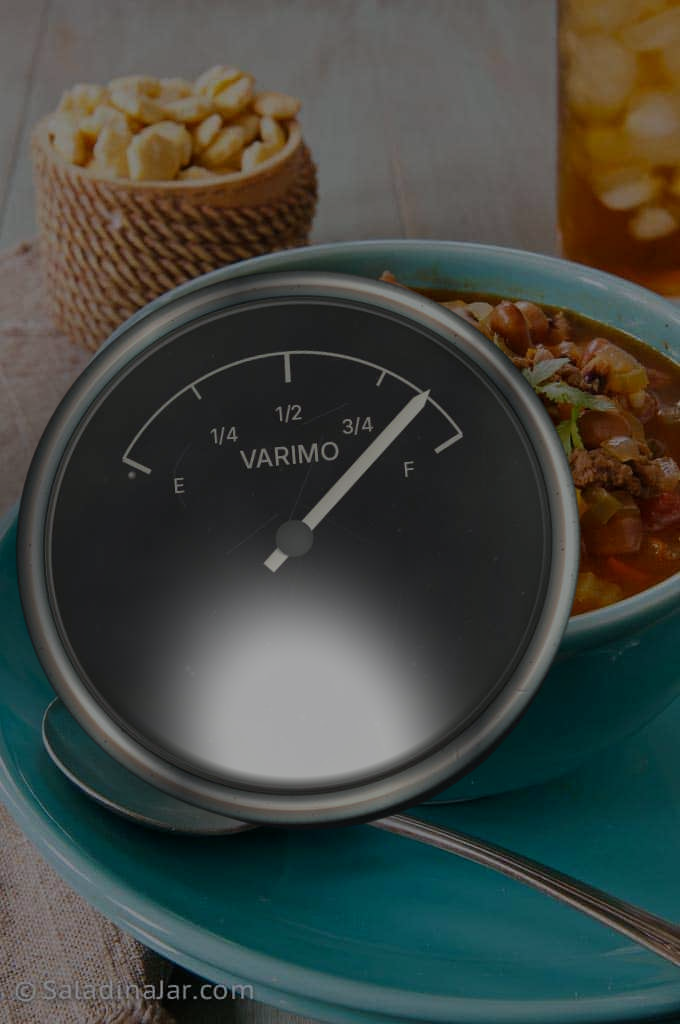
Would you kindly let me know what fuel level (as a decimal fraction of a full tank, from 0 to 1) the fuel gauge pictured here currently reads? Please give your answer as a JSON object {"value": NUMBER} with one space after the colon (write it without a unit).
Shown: {"value": 0.875}
